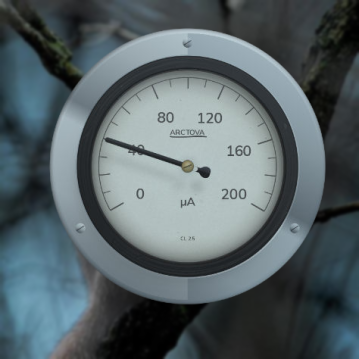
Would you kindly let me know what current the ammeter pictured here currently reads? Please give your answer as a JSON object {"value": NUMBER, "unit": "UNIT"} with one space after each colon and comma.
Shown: {"value": 40, "unit": "µA"}
